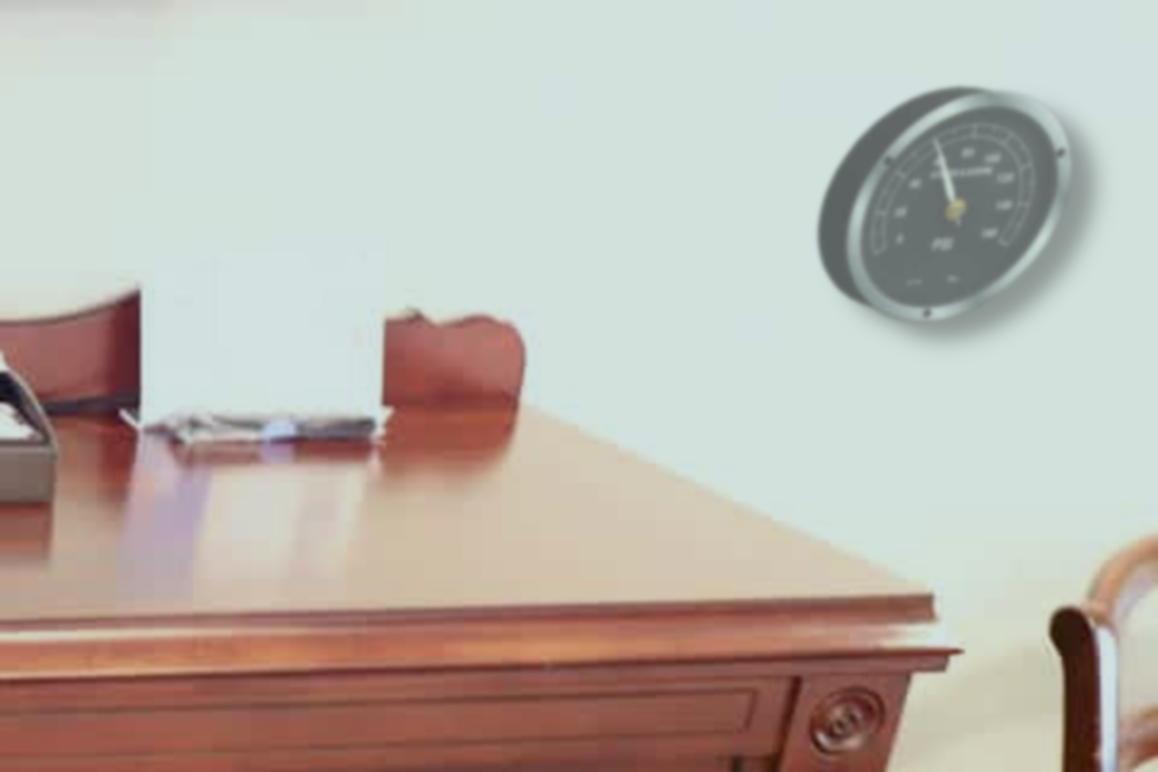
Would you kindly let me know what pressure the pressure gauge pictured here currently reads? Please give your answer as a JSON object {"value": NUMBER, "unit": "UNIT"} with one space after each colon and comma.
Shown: {"value": 60, "unit": "psi"}
